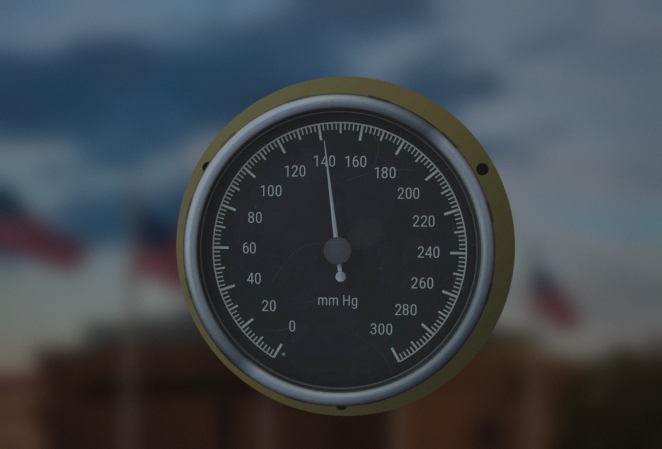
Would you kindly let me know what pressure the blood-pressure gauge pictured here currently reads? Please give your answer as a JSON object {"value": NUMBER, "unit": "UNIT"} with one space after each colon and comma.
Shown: {"value": 142, "unit": "mmHg"}
